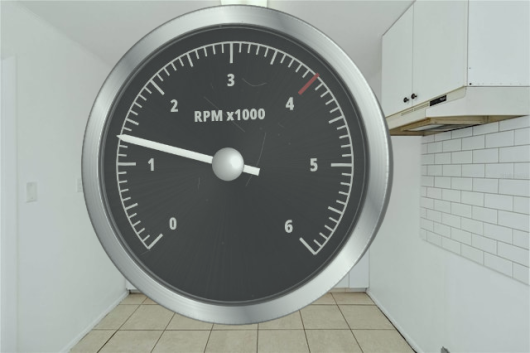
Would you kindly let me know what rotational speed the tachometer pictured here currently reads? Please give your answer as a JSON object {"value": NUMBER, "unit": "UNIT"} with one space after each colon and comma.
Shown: {"value": 1300, "unit": "rpm"}
